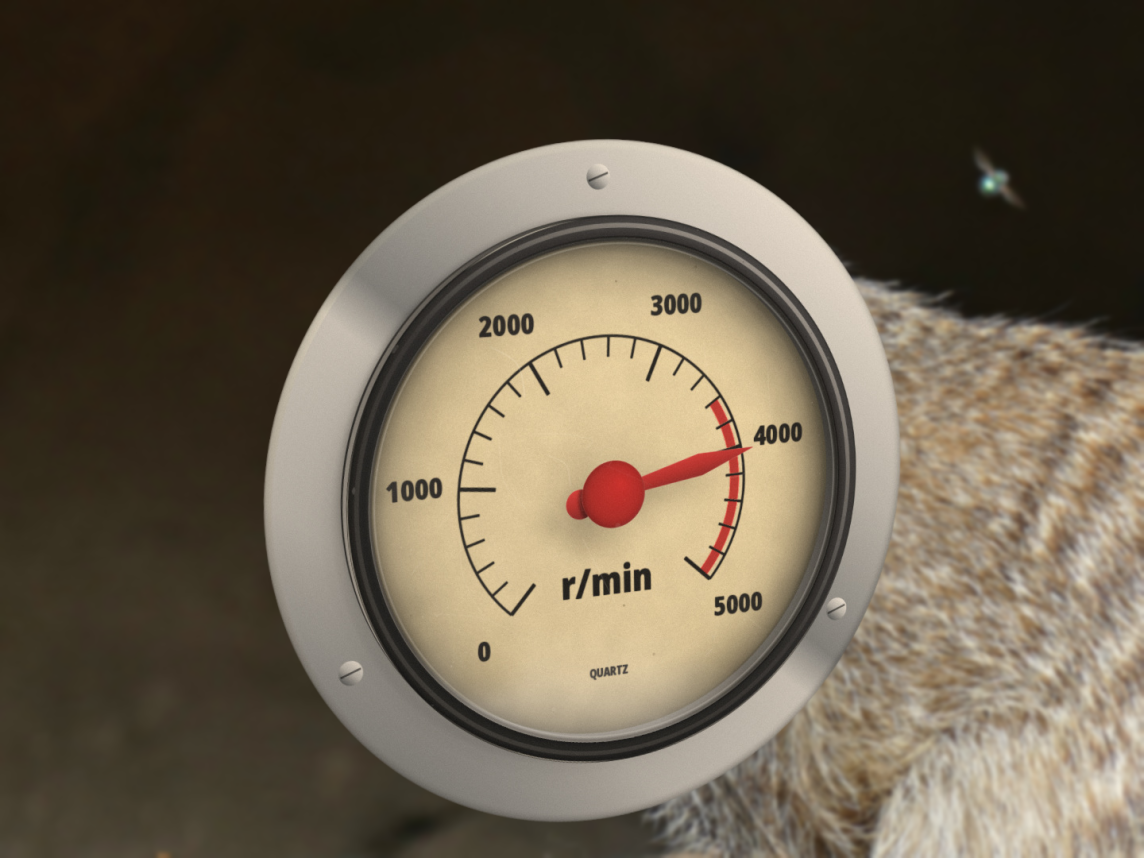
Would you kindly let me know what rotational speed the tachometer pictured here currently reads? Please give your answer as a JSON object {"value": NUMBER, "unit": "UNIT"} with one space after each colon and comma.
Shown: {"value": 4000, "unit": "rpm"}
